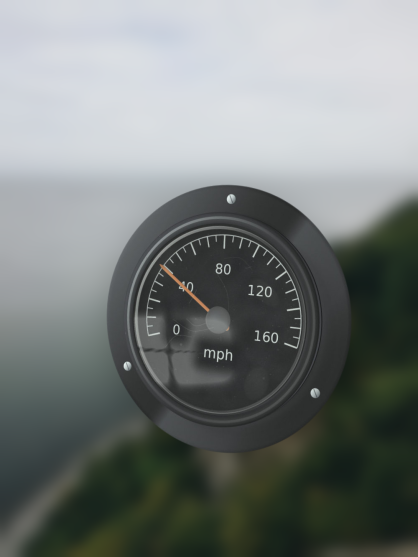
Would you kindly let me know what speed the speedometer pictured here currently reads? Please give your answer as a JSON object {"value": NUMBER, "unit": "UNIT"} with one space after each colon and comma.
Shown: {"value": 40, "unit": "mph"}
